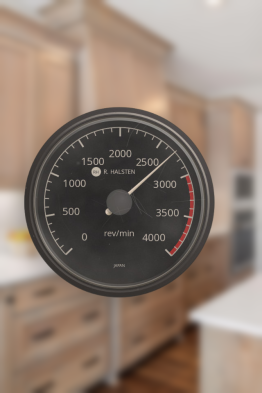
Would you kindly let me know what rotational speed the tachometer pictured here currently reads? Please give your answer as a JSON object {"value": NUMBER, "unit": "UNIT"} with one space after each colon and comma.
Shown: {"value": 2700, "unit": "rpm"}
